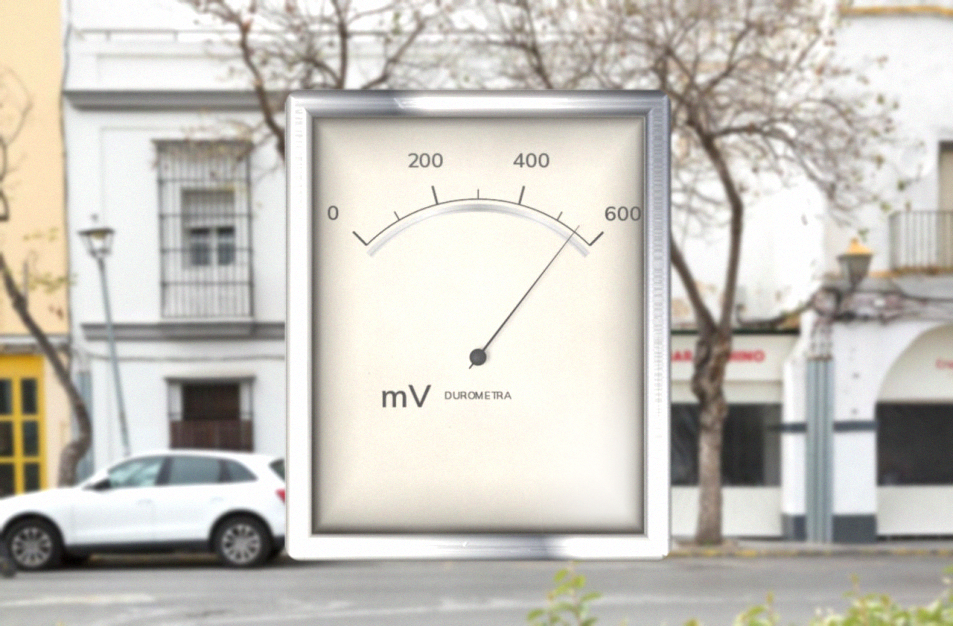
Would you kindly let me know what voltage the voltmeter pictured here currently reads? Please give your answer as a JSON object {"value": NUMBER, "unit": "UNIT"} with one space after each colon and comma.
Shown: {"value": 550, "unit": "mV"}
